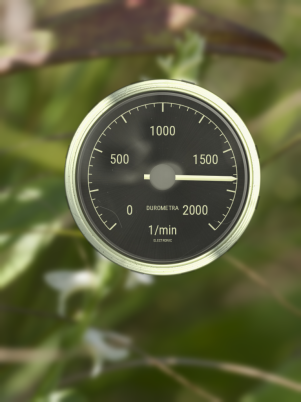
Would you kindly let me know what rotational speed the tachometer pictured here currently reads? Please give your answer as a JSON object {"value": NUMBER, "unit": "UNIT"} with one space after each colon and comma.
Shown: {"value": 1675, "unit": "rpm"}
